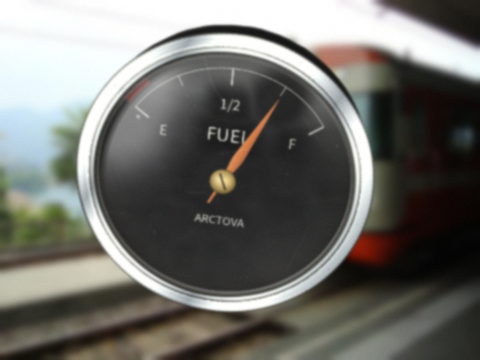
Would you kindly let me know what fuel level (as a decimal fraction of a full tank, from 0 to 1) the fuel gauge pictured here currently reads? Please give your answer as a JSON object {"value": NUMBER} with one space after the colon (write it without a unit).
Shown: {"value": 0.75}
